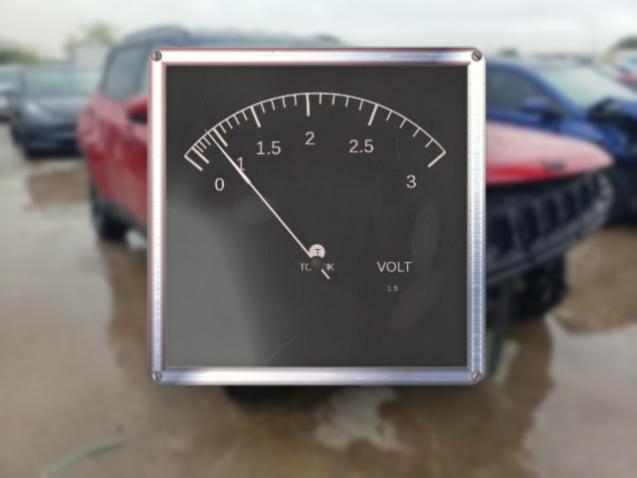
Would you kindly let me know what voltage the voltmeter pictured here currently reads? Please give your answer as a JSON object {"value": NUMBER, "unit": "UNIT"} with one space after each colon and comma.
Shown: {"value": 0.9, "unit": "V"}
